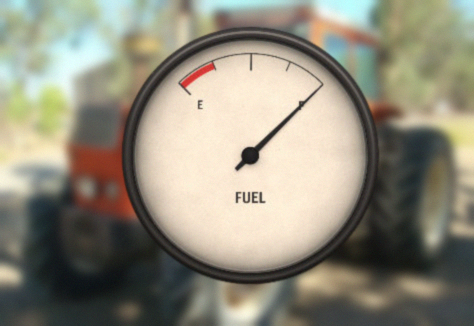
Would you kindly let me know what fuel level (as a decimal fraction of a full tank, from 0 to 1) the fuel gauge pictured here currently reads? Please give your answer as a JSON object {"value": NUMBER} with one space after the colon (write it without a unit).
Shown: {"value": 1}
